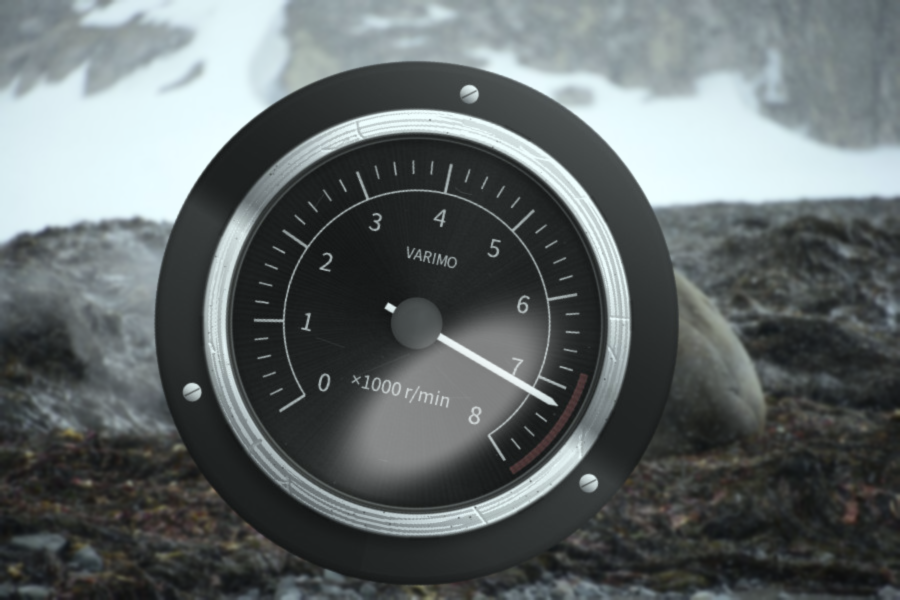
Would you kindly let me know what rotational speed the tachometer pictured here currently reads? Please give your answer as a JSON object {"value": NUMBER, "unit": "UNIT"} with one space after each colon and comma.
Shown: {"value": 7200, "unit": "rpm"}
